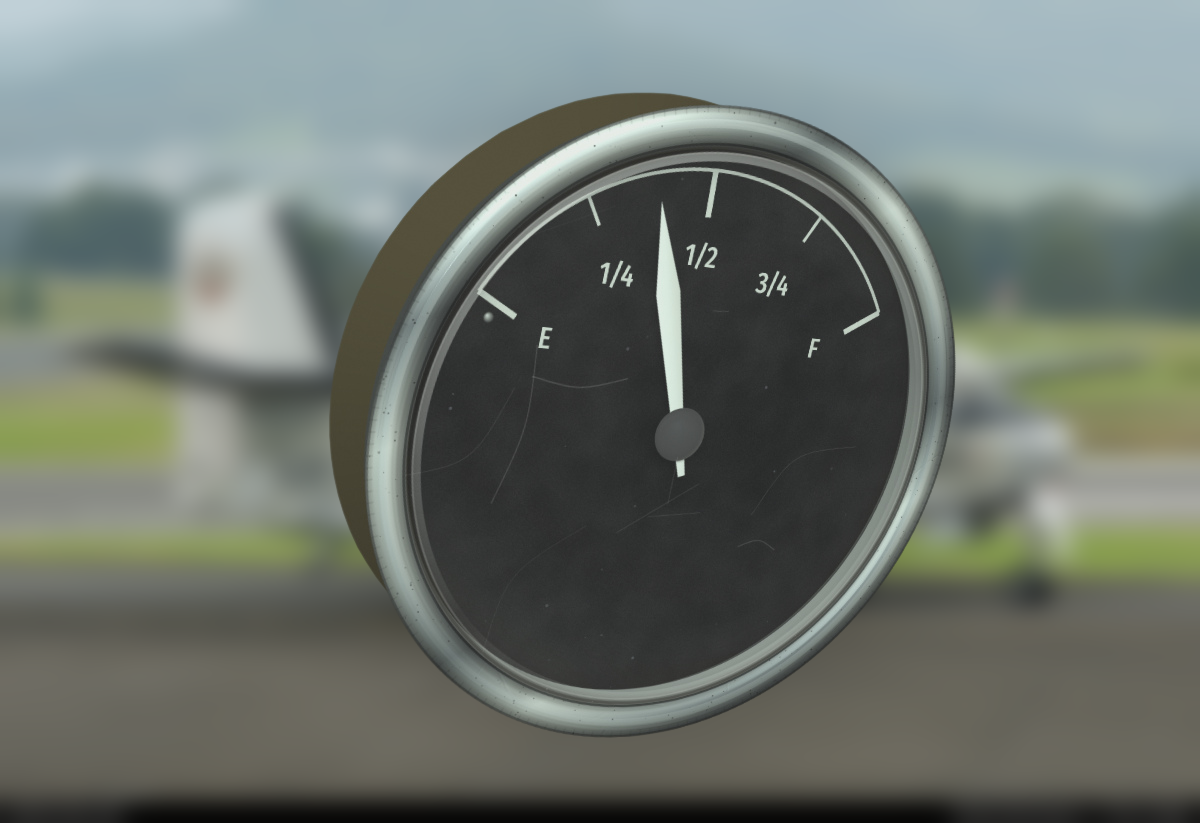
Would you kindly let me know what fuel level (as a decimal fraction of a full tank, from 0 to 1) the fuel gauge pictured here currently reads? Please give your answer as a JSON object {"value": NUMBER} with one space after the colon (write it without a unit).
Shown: {"value": 0.375}
